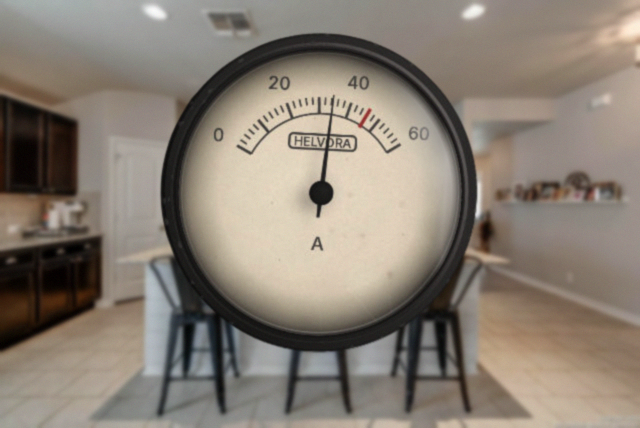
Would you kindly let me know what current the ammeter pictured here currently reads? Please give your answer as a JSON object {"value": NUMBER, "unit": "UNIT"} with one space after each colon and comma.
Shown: {"value": 34, "unit": "A"}
